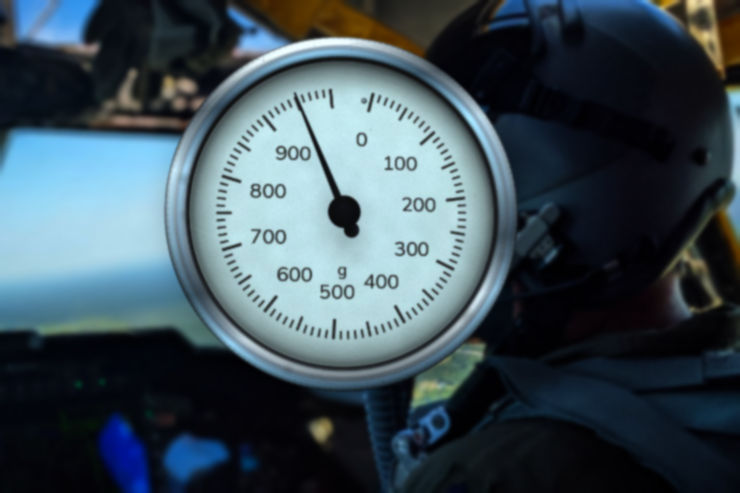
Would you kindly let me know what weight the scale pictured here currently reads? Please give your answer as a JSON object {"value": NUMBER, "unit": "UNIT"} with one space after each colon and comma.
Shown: {"value": 950, "unit": "g"}
